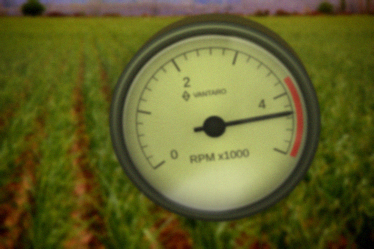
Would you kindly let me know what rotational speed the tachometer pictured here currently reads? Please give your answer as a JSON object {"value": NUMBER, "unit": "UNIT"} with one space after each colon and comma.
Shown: {"value": 4300, "unit": "rpm"}
